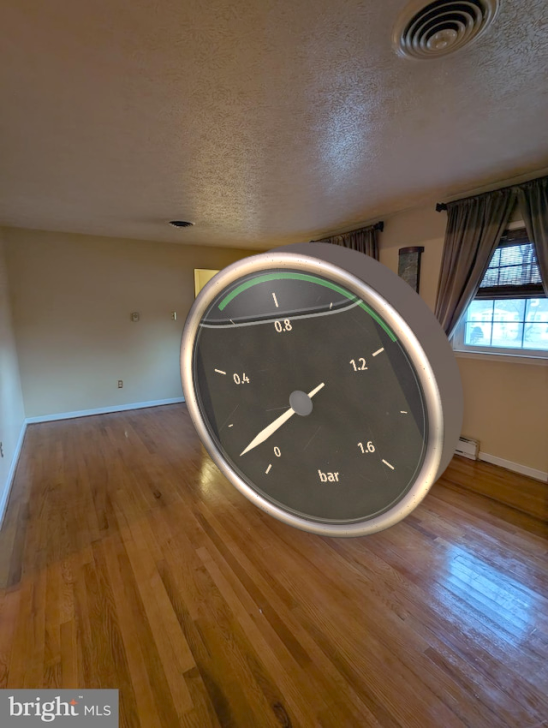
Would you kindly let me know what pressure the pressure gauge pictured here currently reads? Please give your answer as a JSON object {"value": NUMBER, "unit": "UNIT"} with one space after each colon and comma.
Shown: {"value": 0.1, "unit": "bar"}
